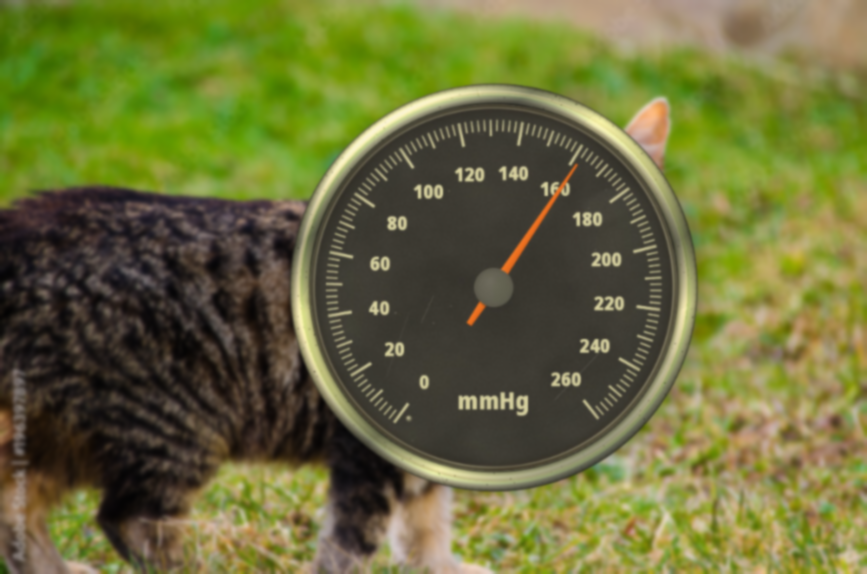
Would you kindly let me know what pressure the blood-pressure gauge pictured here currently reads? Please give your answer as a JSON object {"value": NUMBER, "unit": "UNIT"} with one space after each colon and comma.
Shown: {"value": 162, "unit": "mmHg"}
